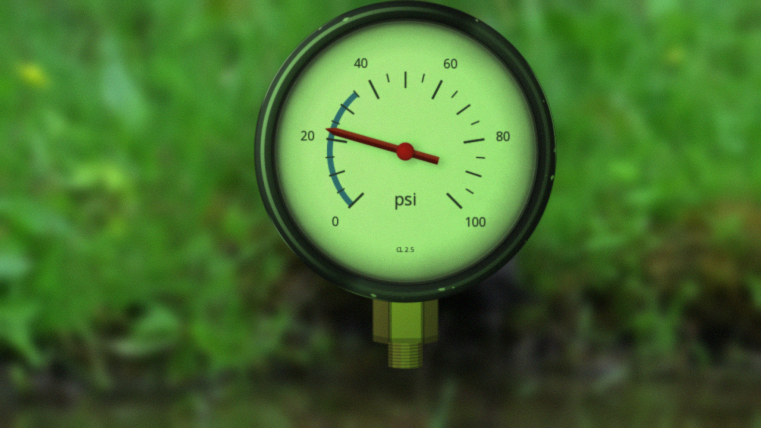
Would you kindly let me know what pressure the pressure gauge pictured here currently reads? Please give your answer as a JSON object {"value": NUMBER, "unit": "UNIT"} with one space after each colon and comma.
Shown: {"value": 22.5, "unit": "psi"}
